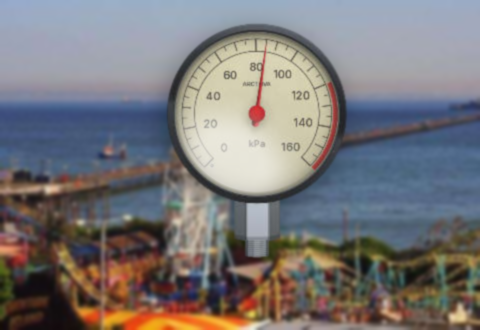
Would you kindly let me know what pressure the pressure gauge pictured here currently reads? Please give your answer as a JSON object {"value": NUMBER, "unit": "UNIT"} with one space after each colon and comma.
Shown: {"value": 85, "unit": "kPa"}
